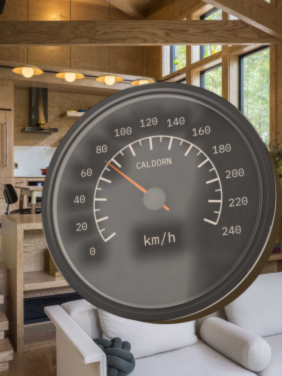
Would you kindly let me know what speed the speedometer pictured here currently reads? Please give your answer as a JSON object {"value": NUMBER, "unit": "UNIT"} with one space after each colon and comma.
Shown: {"value": 75, "unit": "km/h"}
